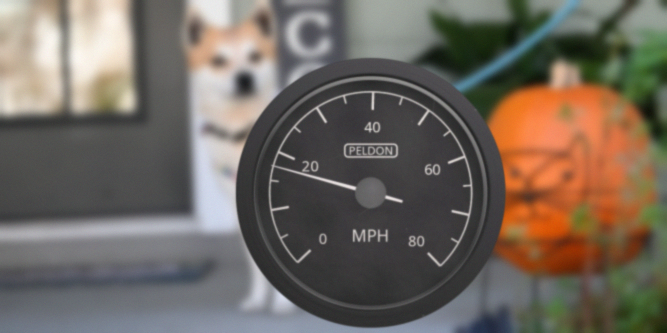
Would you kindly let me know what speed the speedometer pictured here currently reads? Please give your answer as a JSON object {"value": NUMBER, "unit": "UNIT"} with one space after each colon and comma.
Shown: {"value": 17.5, "unit": "mph"}
